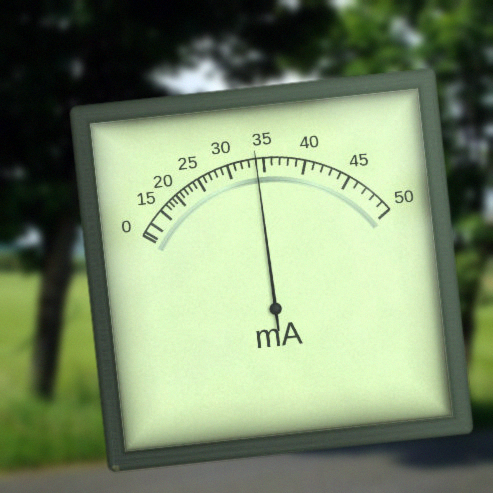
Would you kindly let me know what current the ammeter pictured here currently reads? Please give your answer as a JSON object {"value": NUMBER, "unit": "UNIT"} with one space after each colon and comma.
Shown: {"value": 34, "unit": "mA"}
